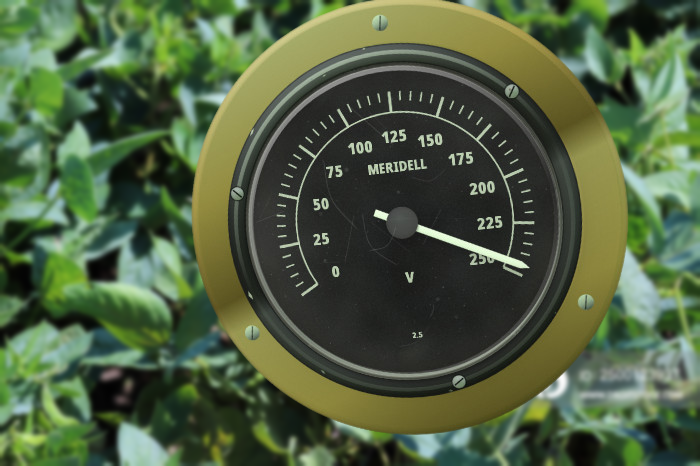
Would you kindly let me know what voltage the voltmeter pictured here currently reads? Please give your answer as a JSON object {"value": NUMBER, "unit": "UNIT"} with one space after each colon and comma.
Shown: {"value": 245, "unit": "V"}
